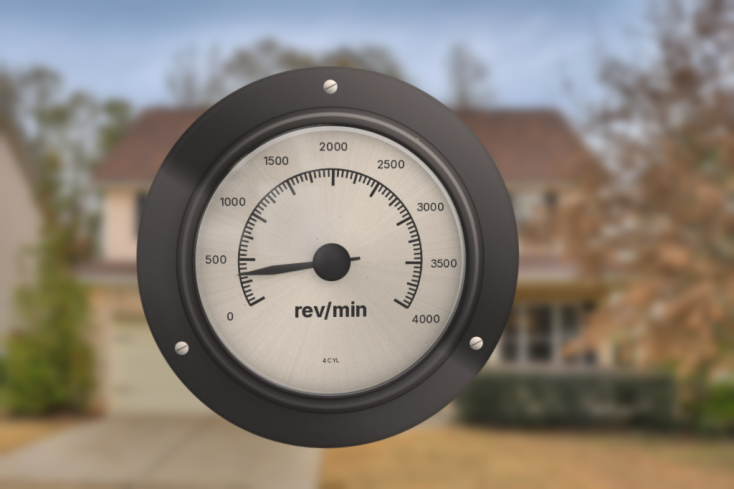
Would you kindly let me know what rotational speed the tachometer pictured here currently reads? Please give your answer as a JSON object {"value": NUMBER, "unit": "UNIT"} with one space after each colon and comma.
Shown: {"value": 350, "unit": "rpm"}
